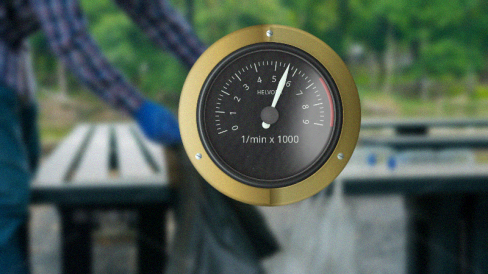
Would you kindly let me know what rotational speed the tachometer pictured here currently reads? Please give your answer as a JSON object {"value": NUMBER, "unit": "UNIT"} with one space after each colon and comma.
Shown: {"value": 5600, "unit": "rpm"}
